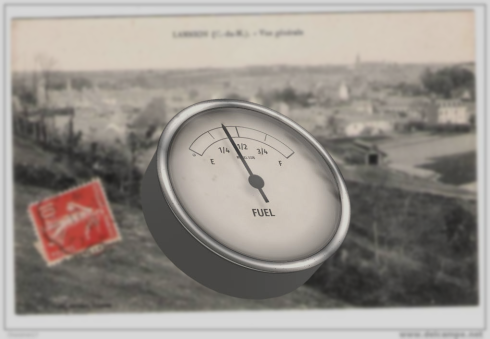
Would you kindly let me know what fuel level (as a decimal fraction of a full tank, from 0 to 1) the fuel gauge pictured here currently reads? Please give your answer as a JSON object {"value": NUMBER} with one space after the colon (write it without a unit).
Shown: {"value": 0.375}
